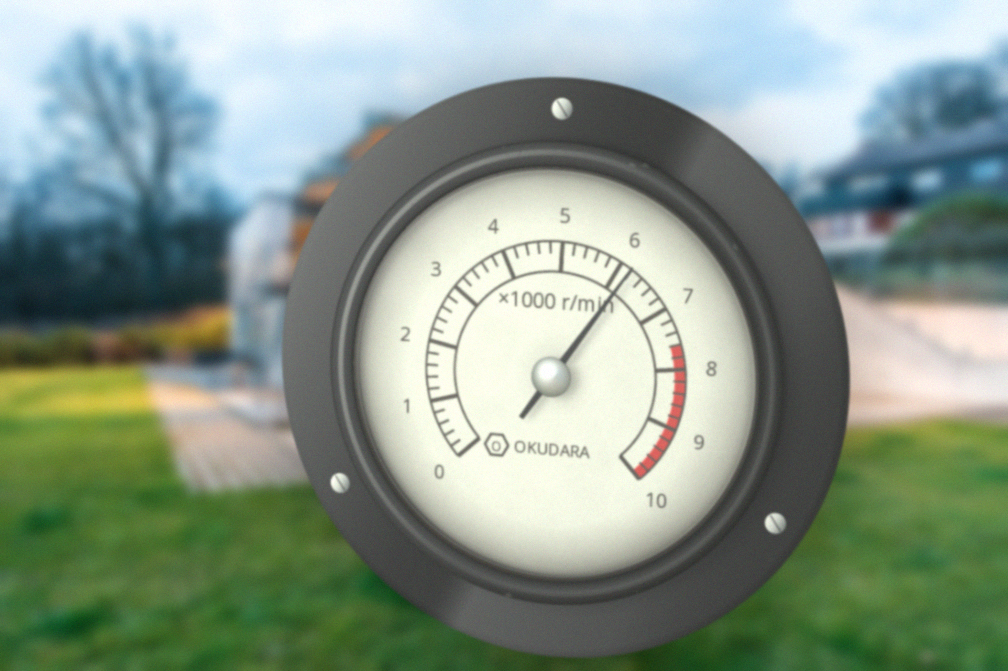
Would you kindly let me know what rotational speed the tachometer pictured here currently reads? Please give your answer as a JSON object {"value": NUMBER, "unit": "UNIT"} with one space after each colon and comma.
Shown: {"value": 6200, "unit": "rpm"}
